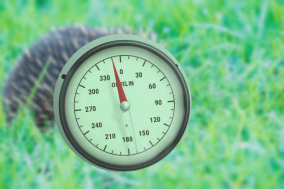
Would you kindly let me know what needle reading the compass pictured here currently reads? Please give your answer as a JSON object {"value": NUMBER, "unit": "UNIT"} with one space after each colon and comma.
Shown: {"value": 350, "unit": "°"}
